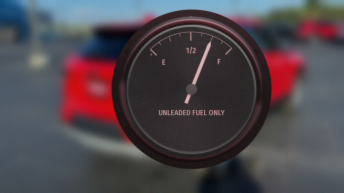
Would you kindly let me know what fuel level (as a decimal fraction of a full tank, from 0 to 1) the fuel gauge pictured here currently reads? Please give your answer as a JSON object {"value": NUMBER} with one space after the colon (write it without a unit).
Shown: {"value": 0.75}
